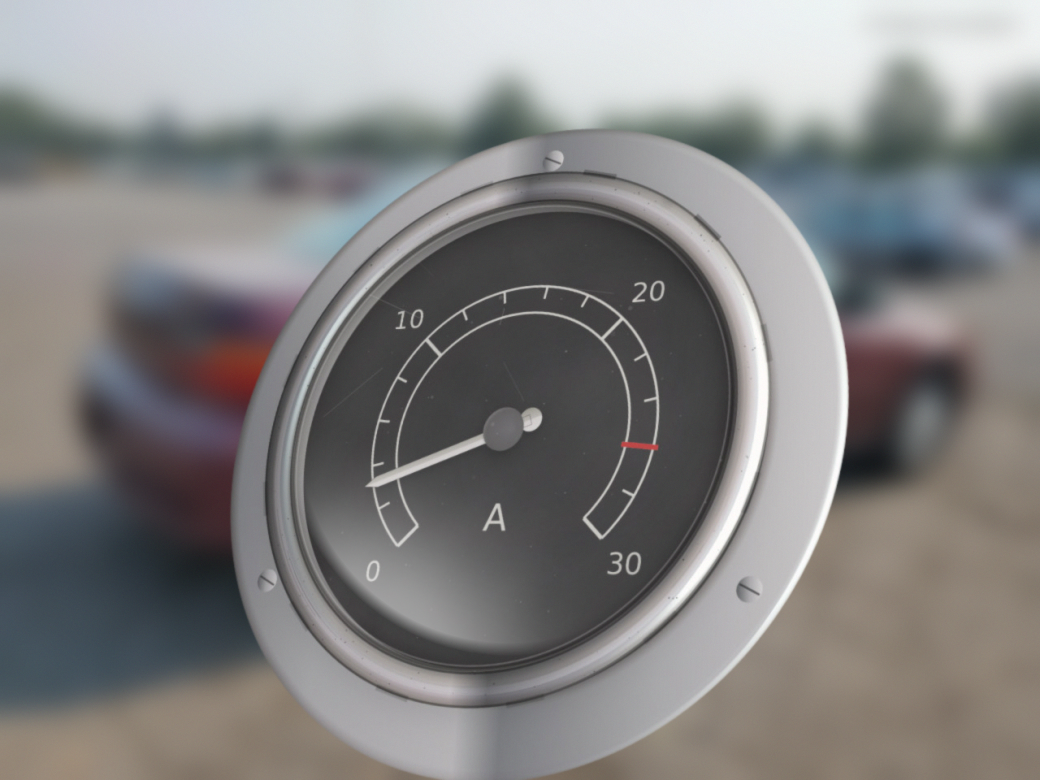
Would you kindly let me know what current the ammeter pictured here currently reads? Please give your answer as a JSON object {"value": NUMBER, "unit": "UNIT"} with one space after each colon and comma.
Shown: {"value": 3, "unit": "A"}
